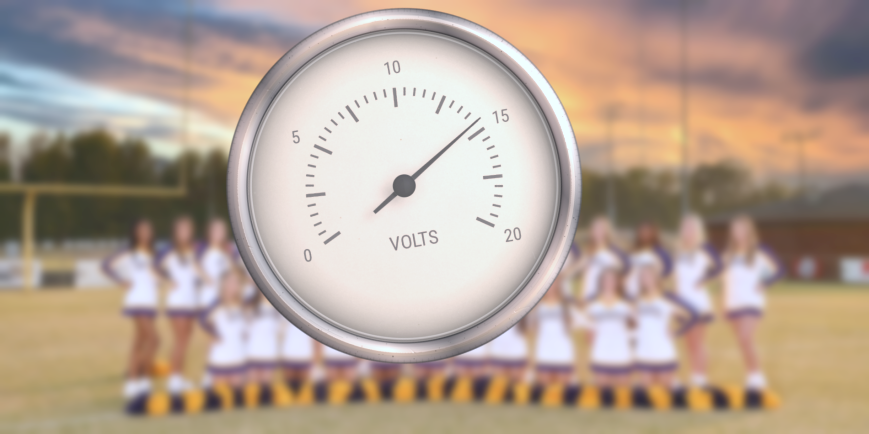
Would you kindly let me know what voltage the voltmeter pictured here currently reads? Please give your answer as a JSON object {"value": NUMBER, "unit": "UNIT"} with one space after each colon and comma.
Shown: {"value": 14.5, "unit": "V"}
